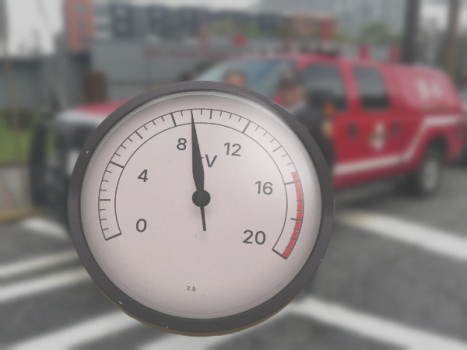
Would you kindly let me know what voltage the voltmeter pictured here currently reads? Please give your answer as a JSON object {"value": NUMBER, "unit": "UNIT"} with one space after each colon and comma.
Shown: {"value": 9, "unit": "kV"}
